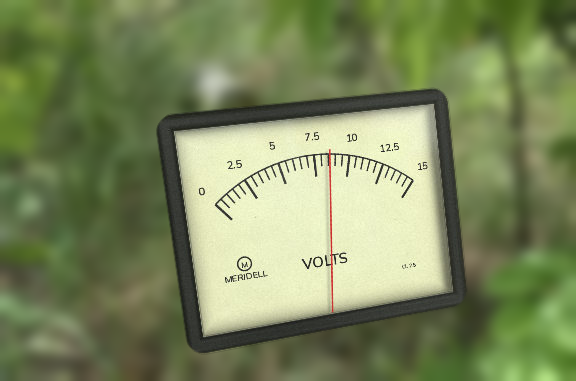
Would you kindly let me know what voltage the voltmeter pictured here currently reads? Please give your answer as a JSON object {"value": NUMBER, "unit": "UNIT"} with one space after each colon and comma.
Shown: {"value": 8.5, "unit": "V"}
